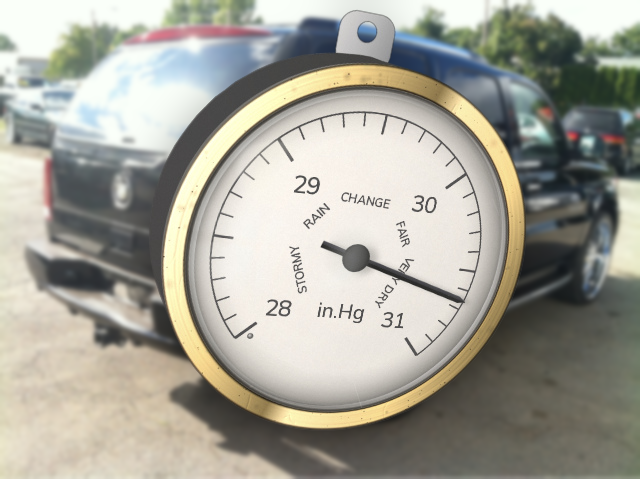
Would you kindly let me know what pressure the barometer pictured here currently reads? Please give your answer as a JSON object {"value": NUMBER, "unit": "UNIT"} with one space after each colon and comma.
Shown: {"value": 30.65, "unit": "inHg"}
